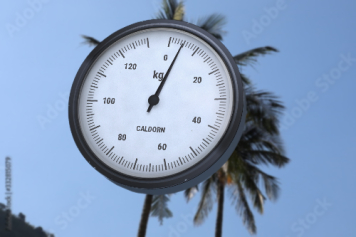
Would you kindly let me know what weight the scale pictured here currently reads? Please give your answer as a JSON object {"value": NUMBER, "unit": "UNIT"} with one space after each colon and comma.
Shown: {"value": 5, "unit": "kg"}
